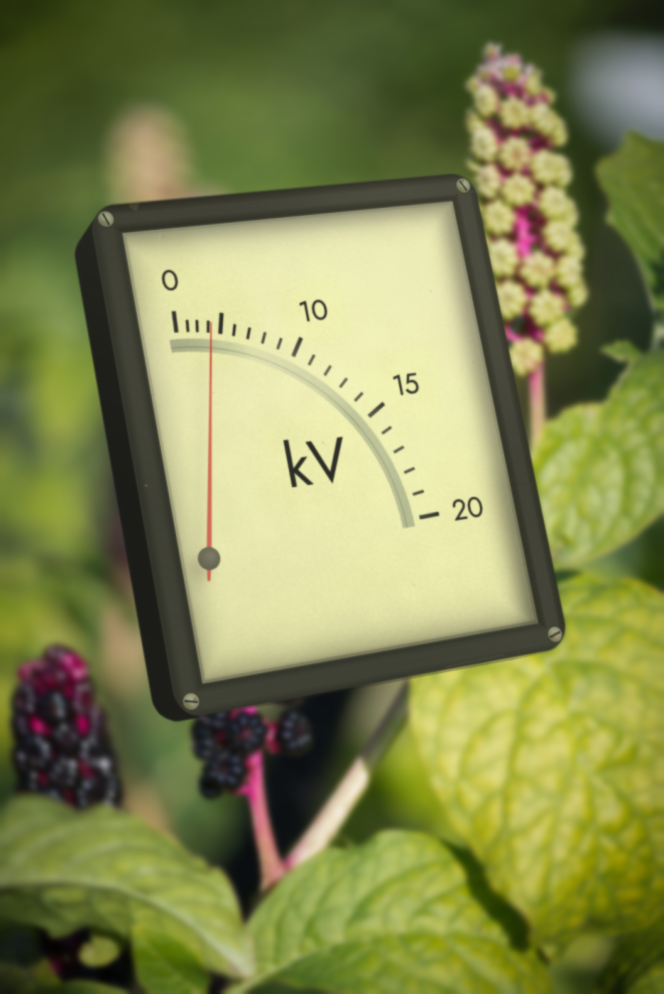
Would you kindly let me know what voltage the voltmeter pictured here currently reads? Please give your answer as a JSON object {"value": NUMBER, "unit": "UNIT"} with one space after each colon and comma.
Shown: {"value": 4, "unit": "kV"}
